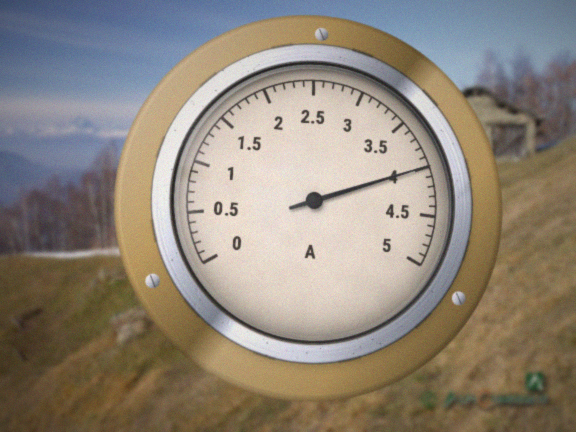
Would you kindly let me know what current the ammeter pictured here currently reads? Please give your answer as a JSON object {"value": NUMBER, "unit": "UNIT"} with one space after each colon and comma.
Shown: {"value": 4, "unit": "A"}
